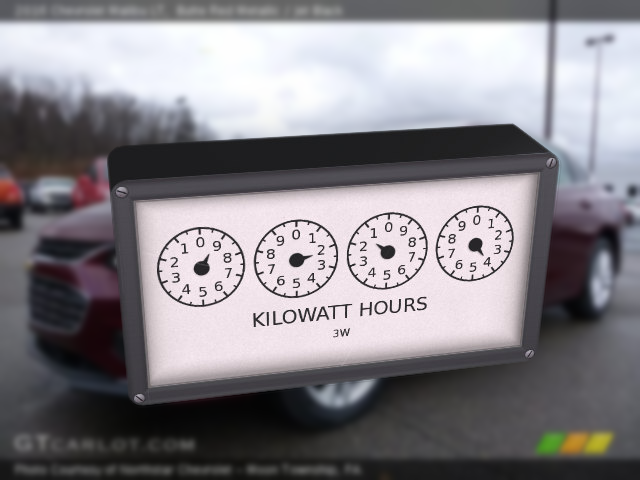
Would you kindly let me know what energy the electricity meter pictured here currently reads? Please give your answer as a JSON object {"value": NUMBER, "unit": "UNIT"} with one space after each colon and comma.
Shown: {"value": 9214, "unit": "kWh"}
